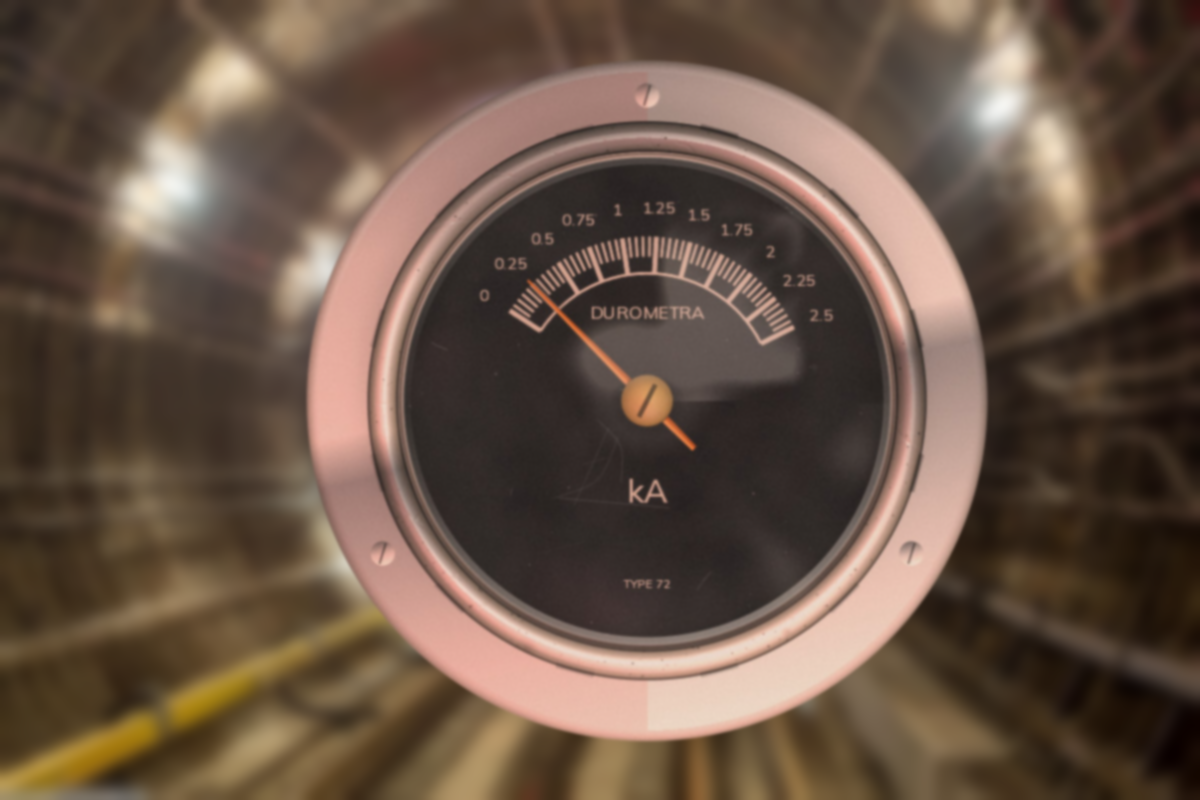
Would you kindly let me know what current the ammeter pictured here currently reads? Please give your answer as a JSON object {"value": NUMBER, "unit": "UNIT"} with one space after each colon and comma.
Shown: {"value": 0.25, "unit": "kA"}
